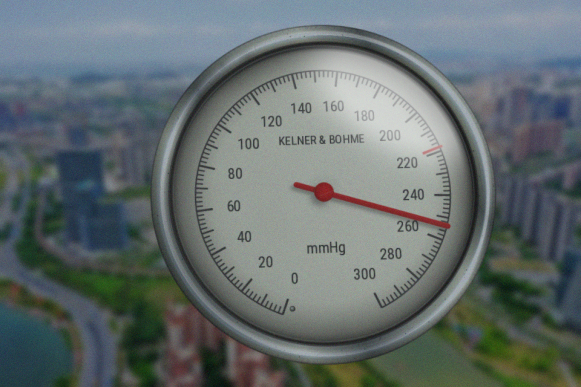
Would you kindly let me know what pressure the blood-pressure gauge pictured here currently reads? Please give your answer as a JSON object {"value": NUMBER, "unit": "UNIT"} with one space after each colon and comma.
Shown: {"value": 254, "unit": "mmHg"}
